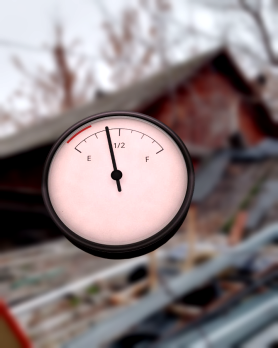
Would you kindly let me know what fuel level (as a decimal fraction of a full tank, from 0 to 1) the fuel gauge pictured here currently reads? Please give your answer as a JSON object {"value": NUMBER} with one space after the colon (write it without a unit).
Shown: {"value": 0.375}
